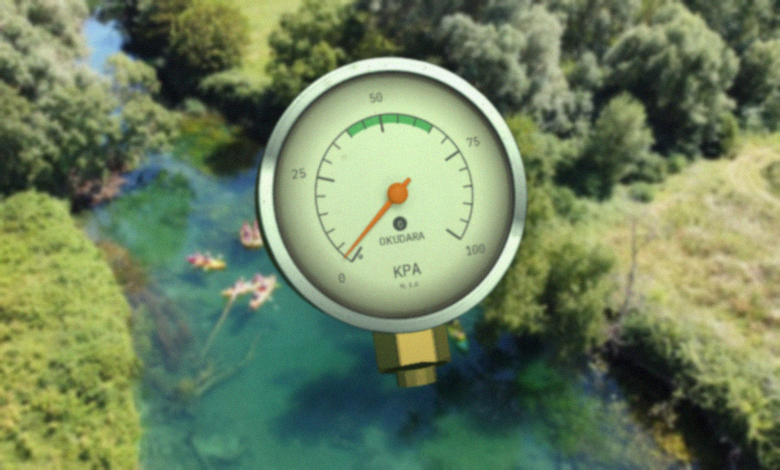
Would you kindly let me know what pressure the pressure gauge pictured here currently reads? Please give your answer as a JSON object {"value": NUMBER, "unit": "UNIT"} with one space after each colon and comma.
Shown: {"value": 2.5, "unit": "kPa"}
